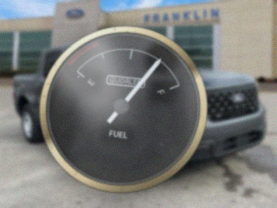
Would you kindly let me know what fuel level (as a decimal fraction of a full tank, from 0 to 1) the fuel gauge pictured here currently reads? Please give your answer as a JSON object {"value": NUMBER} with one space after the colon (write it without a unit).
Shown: {"value": 0.75}
